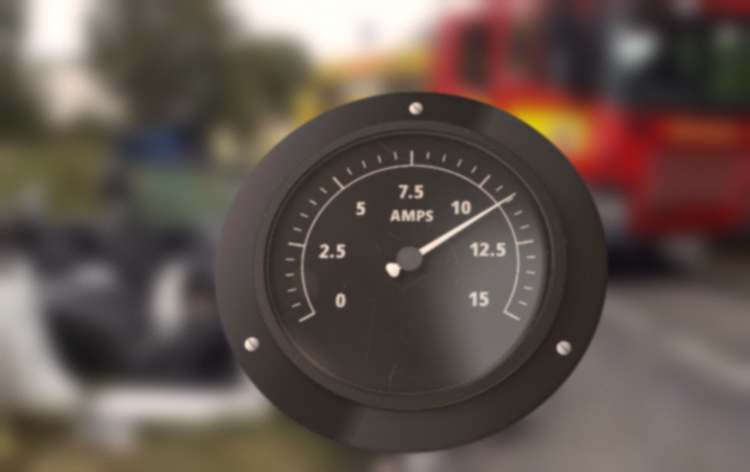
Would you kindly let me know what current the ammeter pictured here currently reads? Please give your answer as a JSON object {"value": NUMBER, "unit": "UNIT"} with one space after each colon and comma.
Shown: {"value": 11, "unit": "A"}
